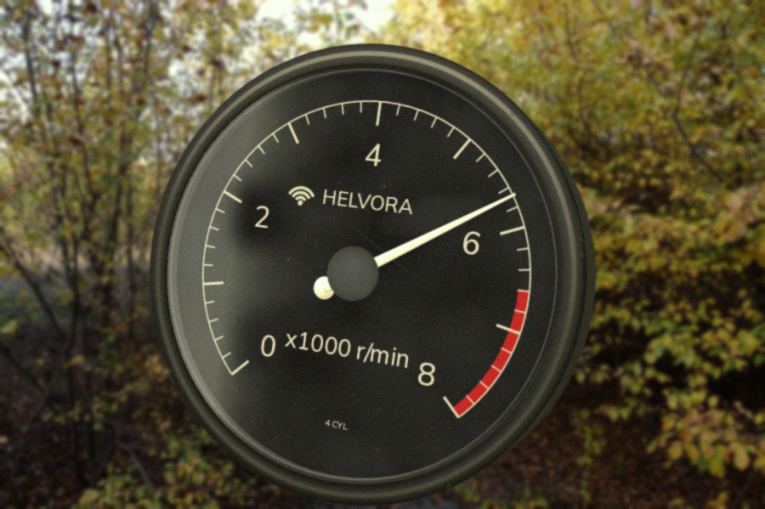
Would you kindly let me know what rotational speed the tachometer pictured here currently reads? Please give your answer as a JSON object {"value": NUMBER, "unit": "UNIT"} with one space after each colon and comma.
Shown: {"value": 5700, "unit": "rpm"}
